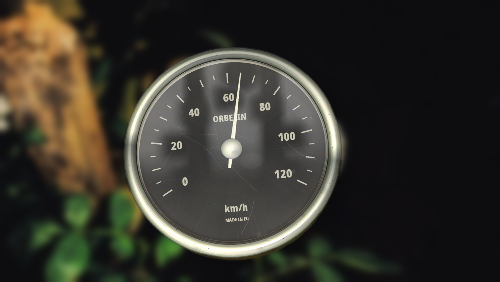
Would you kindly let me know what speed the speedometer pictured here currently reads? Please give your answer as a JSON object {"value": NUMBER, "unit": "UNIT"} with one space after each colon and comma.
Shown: {"value": 65, "unit": "km/h"}
